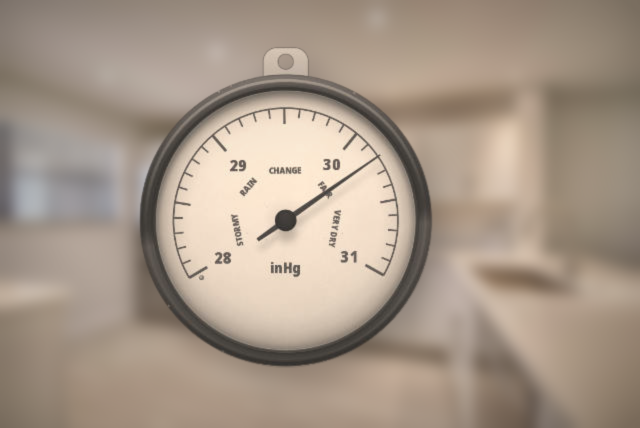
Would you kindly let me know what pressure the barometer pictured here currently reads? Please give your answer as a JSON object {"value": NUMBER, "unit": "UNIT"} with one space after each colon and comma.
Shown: {"value": 30.2, "unit": "inHg"}
